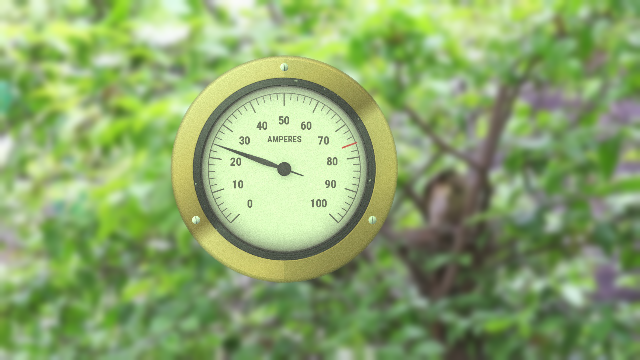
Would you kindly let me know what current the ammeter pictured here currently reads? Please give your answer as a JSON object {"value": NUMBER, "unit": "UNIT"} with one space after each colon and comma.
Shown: {"value": 24, "unit": "A"}
